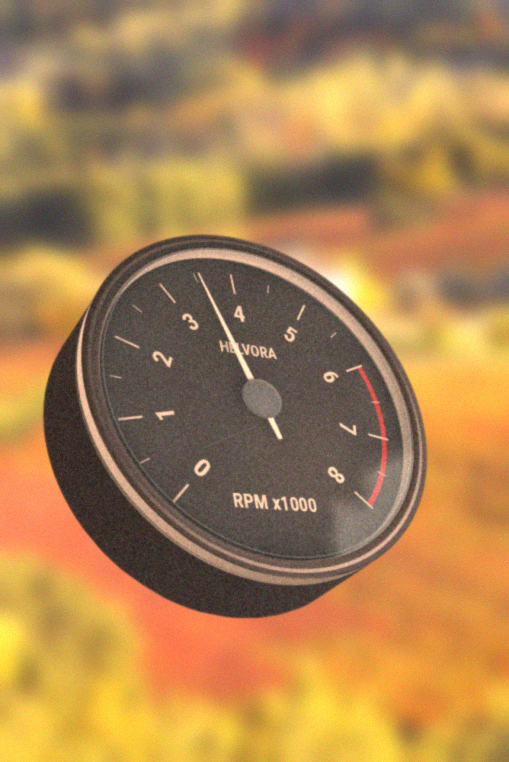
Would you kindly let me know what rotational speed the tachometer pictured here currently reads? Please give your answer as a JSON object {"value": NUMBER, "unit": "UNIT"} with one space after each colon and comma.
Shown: {"value": 3500, "unit": "rpm"}
